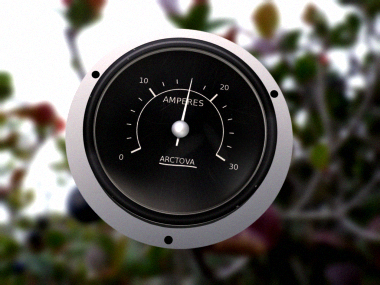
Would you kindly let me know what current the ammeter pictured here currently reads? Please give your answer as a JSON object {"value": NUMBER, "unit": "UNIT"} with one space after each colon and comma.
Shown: {"value": 16, "unit": "A"}
